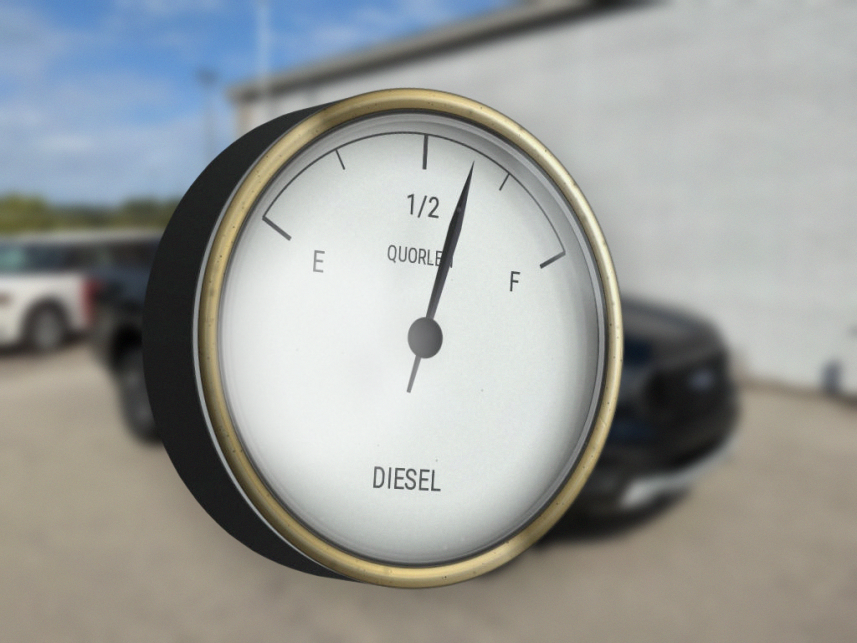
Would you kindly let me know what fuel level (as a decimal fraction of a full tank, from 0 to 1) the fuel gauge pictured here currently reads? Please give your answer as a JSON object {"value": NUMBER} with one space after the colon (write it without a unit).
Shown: {"value": 0.625}
